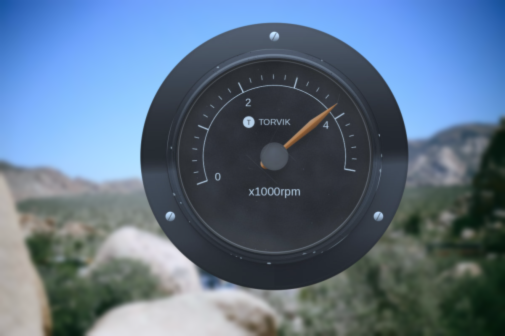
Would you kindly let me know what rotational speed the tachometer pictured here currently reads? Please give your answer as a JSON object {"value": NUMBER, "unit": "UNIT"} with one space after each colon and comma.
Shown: {"value": 3800, "unit": "rpm"}
